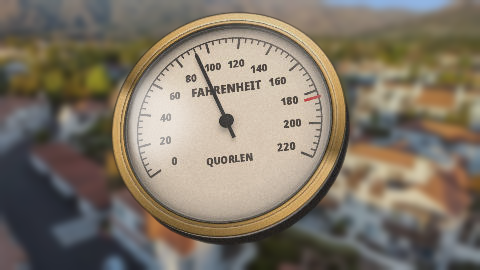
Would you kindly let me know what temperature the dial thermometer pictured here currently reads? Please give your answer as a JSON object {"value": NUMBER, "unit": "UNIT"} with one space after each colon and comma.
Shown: {"value": 92, "unit": "°F"}
